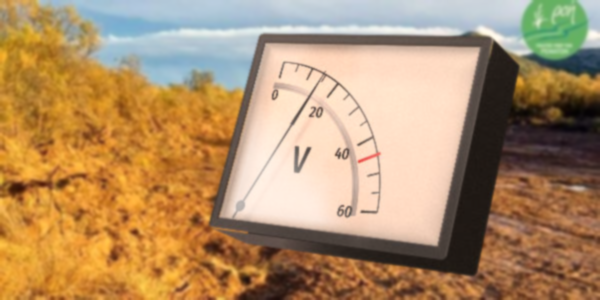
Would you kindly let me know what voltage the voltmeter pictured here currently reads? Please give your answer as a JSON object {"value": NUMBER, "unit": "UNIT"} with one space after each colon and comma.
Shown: {"value": 15, "unit": "V"}
